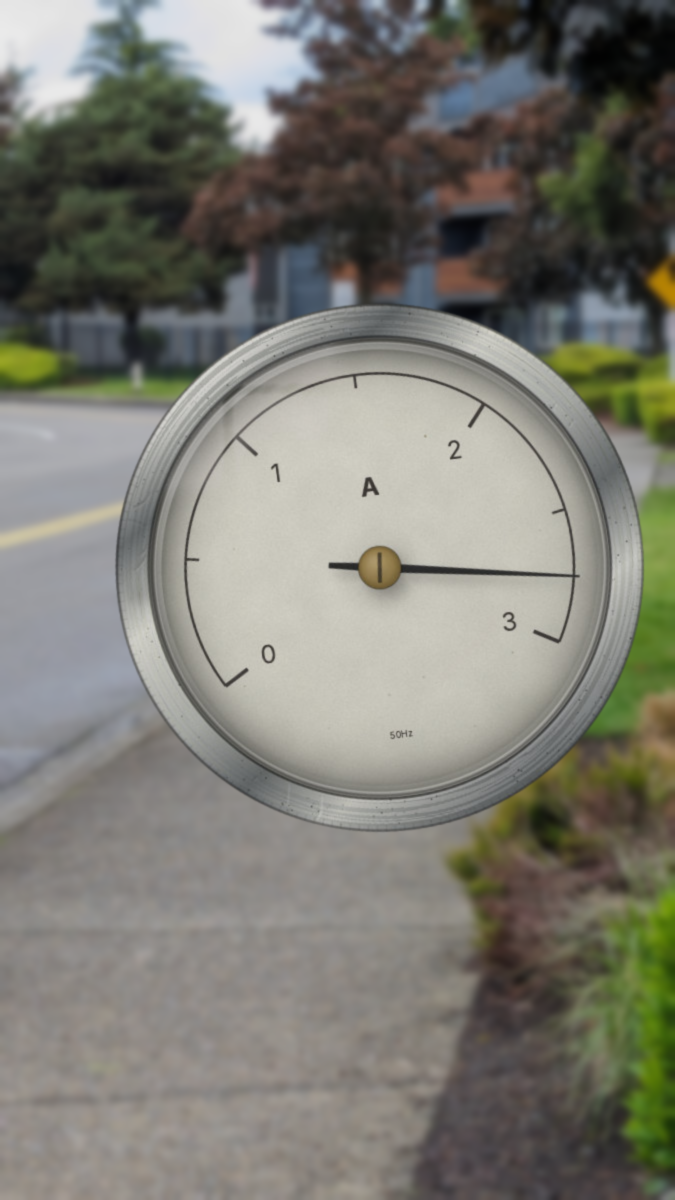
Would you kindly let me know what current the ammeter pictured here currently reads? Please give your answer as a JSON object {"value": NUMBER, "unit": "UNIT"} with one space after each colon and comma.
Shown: {"value": 2.75, "unit": "A"}
